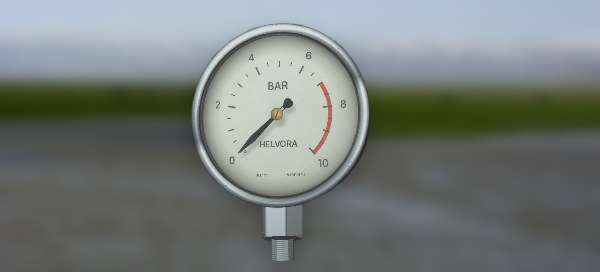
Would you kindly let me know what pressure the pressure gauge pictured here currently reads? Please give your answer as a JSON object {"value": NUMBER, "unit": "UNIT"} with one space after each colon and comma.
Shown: {"value": 0, "unit": "bar"}
